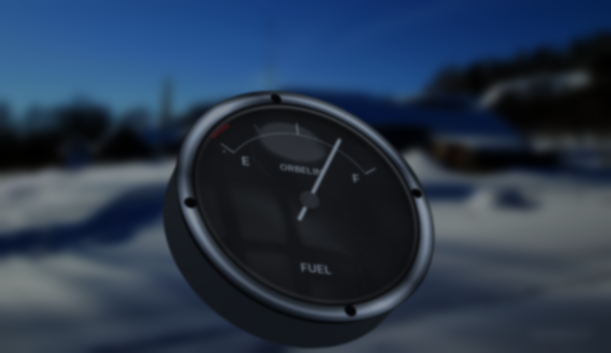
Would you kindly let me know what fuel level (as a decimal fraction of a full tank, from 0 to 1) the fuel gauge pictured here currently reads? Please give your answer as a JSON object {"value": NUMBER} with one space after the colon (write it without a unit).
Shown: {"value": 0.75}
